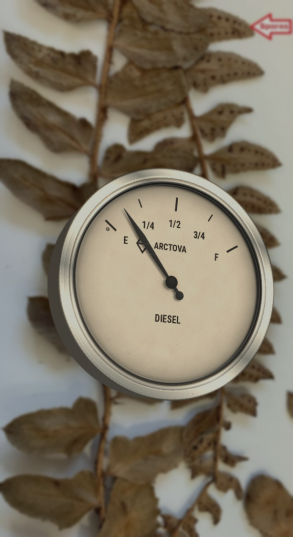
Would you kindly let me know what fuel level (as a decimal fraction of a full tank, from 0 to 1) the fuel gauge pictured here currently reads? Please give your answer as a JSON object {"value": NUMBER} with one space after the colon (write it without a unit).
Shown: {"value": 0.125}
